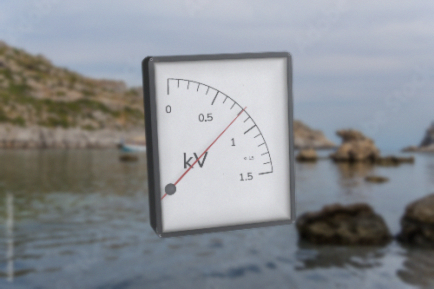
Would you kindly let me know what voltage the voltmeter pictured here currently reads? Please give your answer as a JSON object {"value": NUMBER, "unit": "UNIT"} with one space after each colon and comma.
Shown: {"value": 0.8, "unit": "kV"}
